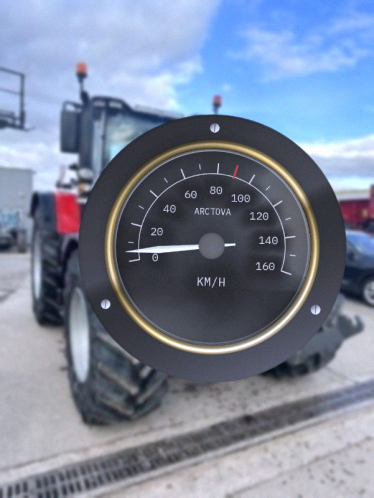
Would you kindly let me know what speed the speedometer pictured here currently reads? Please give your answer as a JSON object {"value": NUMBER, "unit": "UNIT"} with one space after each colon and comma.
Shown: {"value": 5, "unit": "km/h"}
